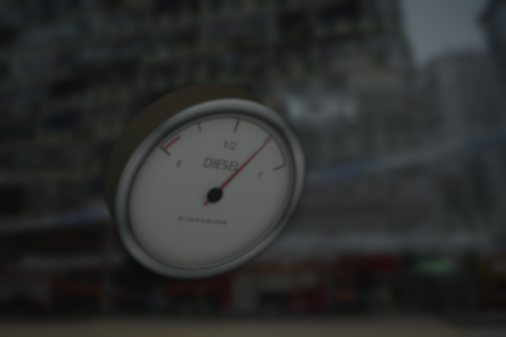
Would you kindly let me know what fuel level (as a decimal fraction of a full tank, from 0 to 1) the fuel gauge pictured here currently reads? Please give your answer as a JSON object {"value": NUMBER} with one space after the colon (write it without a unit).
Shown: {"value": 0.75}
